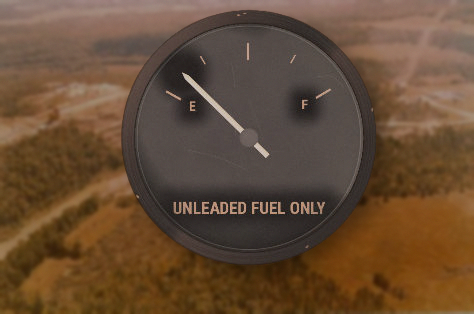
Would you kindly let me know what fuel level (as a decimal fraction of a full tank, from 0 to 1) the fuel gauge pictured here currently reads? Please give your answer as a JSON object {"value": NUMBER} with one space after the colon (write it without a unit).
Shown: {"value": 0.125}
